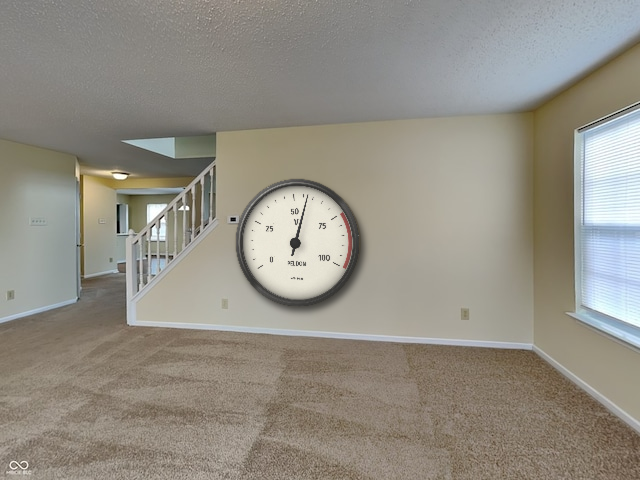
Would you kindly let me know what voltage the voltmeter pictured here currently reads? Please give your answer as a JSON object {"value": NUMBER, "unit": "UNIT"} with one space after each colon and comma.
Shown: {"value": 57.5, "unit": "V"}
